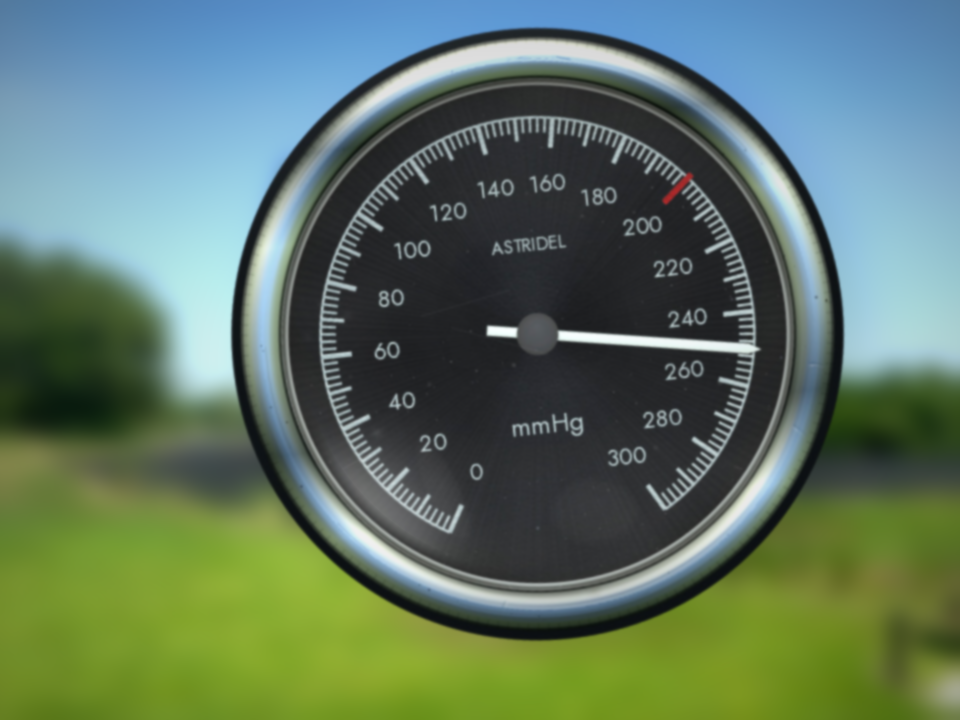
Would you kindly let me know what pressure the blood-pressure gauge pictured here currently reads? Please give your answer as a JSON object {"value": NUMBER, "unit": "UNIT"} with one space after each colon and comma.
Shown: {"value": 250, "unit": "mmHg"}
